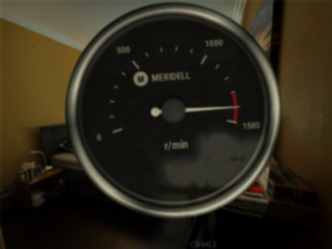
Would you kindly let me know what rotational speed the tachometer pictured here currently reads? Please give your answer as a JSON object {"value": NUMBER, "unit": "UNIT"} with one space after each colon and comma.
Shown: {"value": 1400, "unit": "rpm"}
